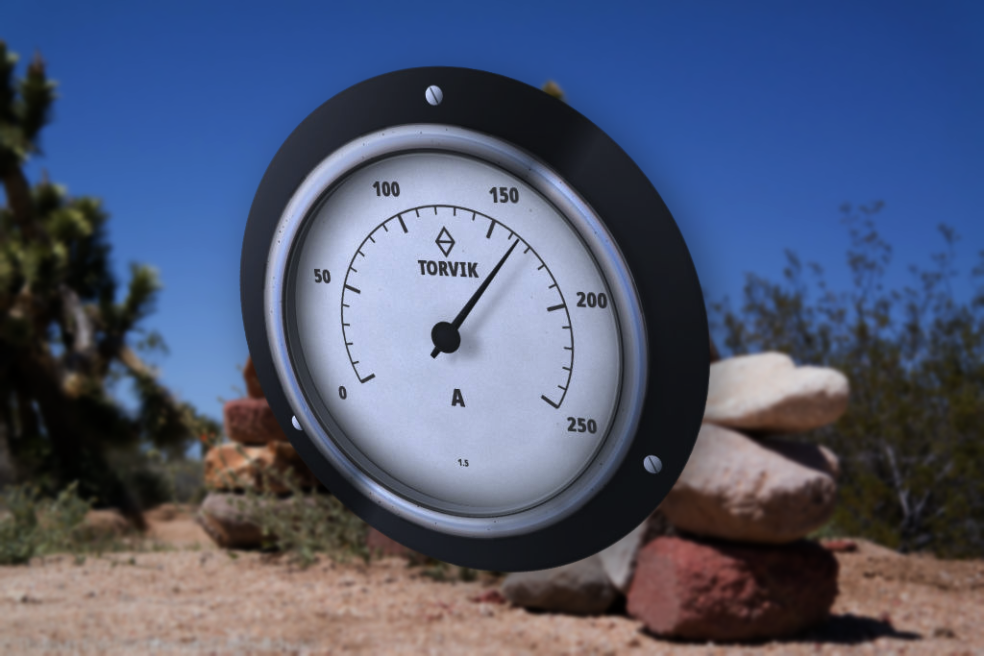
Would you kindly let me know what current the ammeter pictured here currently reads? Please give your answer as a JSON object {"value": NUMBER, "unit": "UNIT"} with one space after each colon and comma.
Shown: {"value": 165, "unit": "A"}
